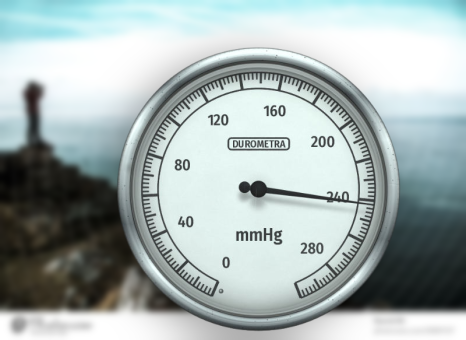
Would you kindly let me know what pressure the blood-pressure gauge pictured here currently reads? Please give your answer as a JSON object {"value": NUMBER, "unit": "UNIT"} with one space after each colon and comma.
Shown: {"value": 242, "unit": "mmHg"}
